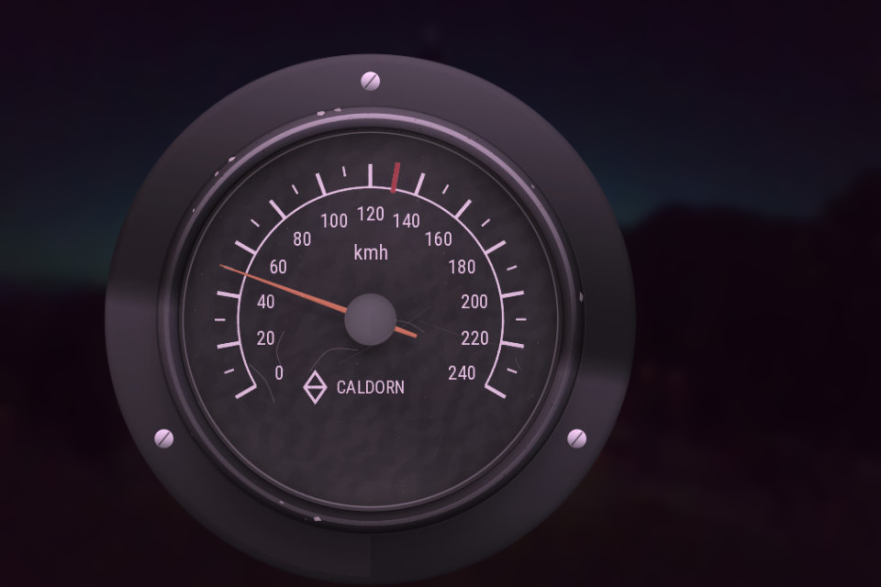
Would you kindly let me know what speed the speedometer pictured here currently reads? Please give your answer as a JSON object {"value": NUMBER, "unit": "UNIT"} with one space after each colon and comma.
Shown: {"value": 50, "unit": "km/h"}
